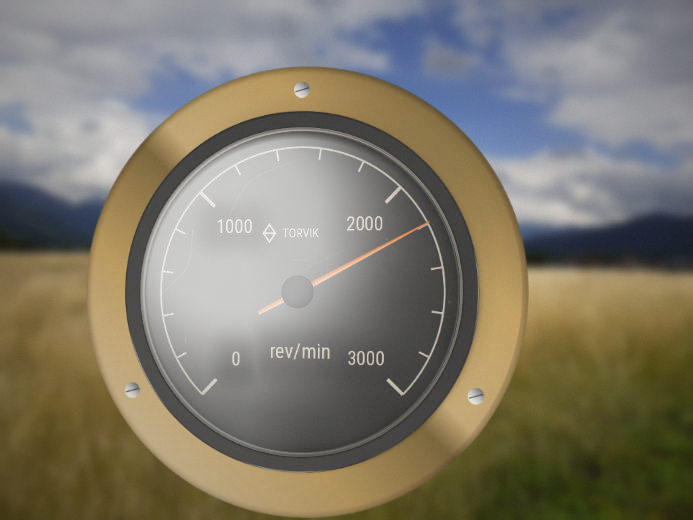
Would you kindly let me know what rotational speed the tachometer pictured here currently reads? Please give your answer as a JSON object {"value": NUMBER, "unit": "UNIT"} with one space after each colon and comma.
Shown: {"value": 2200, "unit": "rpm"}
